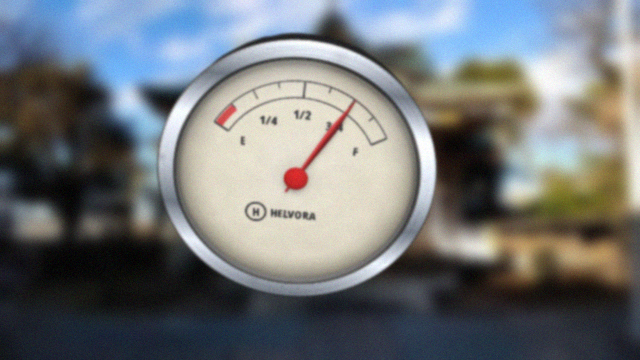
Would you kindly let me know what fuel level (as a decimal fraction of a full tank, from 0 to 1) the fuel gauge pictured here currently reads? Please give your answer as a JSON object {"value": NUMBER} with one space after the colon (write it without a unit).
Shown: {"value": 0.75}
